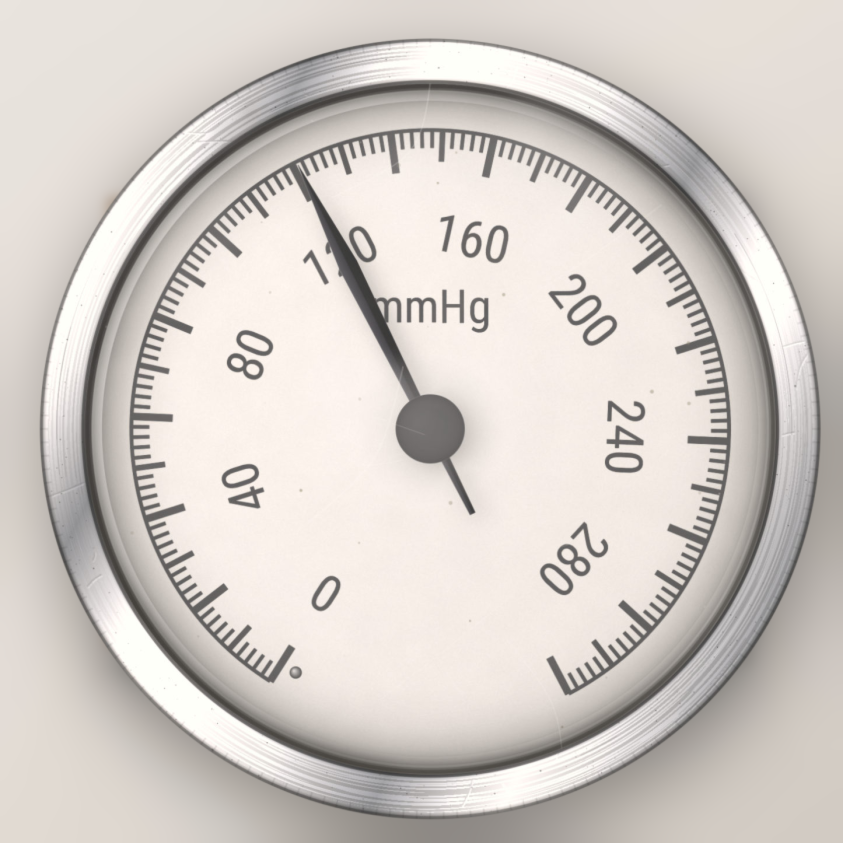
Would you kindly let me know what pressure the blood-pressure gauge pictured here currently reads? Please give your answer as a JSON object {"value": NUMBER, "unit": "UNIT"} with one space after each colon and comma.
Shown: {"value": 121, "unit": "mmHg"}
